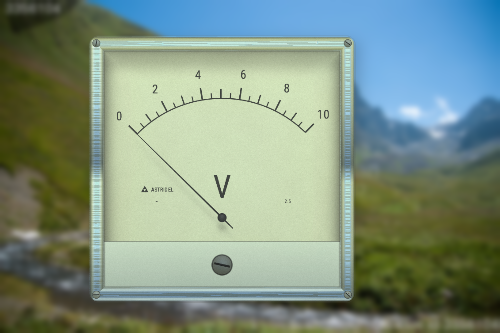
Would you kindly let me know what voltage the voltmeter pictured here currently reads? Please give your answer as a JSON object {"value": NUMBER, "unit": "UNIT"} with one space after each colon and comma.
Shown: {"value": 0, "unit": "V"}
